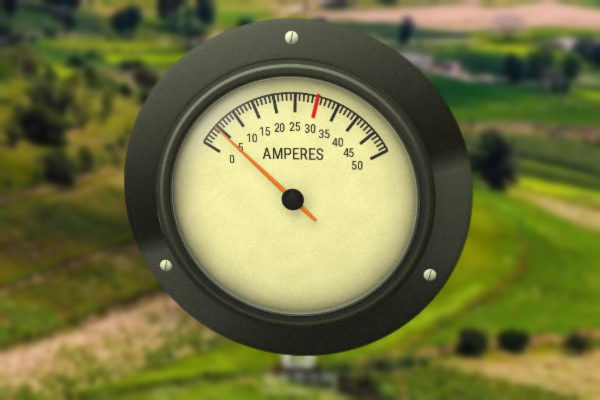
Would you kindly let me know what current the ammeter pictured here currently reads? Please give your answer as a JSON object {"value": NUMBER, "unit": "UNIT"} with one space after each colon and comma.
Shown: {"value": 5, "unit": "A"}
